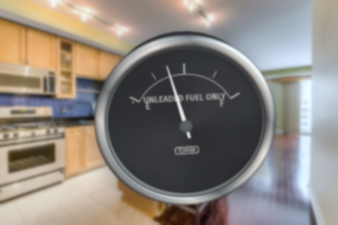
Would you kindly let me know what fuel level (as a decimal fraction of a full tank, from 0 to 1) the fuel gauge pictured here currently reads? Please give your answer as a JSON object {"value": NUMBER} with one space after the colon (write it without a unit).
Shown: {"value": 0.375}
